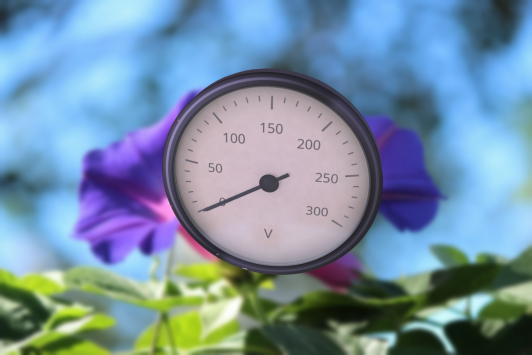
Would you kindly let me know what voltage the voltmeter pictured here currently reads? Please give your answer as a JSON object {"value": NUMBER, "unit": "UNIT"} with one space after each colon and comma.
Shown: {"value": 0, "unit": "V"}
